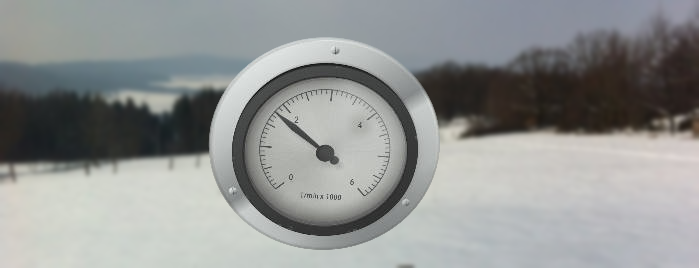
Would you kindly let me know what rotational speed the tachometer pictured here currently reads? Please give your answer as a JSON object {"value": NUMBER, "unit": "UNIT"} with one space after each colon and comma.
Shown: {"value": 1800, "unit": "rpm"}
